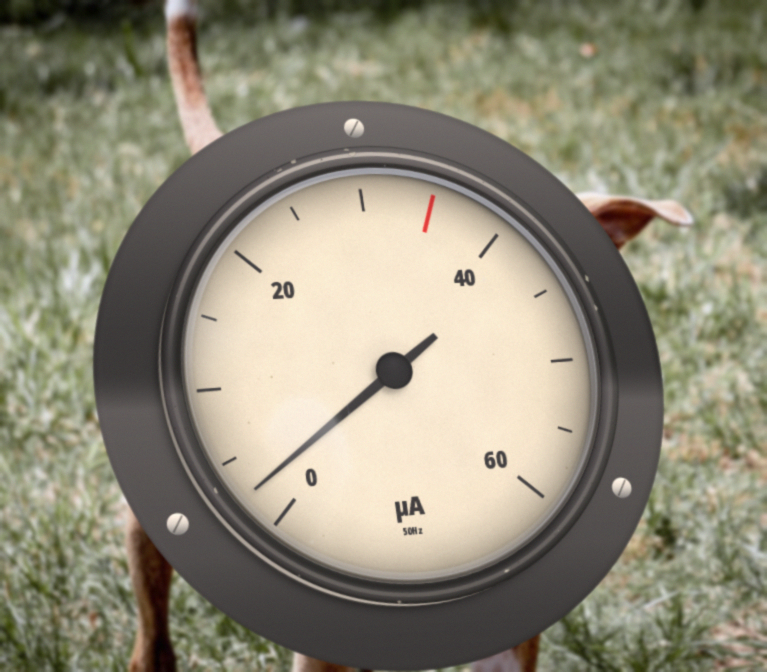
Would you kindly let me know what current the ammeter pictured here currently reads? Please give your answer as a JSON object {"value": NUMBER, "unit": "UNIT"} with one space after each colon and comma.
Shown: {"value": 2.5, "unit": "µA"}
